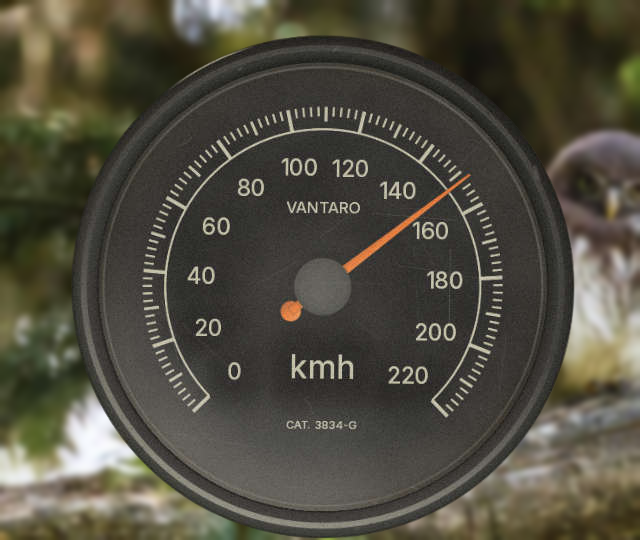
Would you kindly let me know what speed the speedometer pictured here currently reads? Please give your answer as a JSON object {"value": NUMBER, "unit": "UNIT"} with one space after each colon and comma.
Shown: {"value": 152, "unit": "km/h"}
